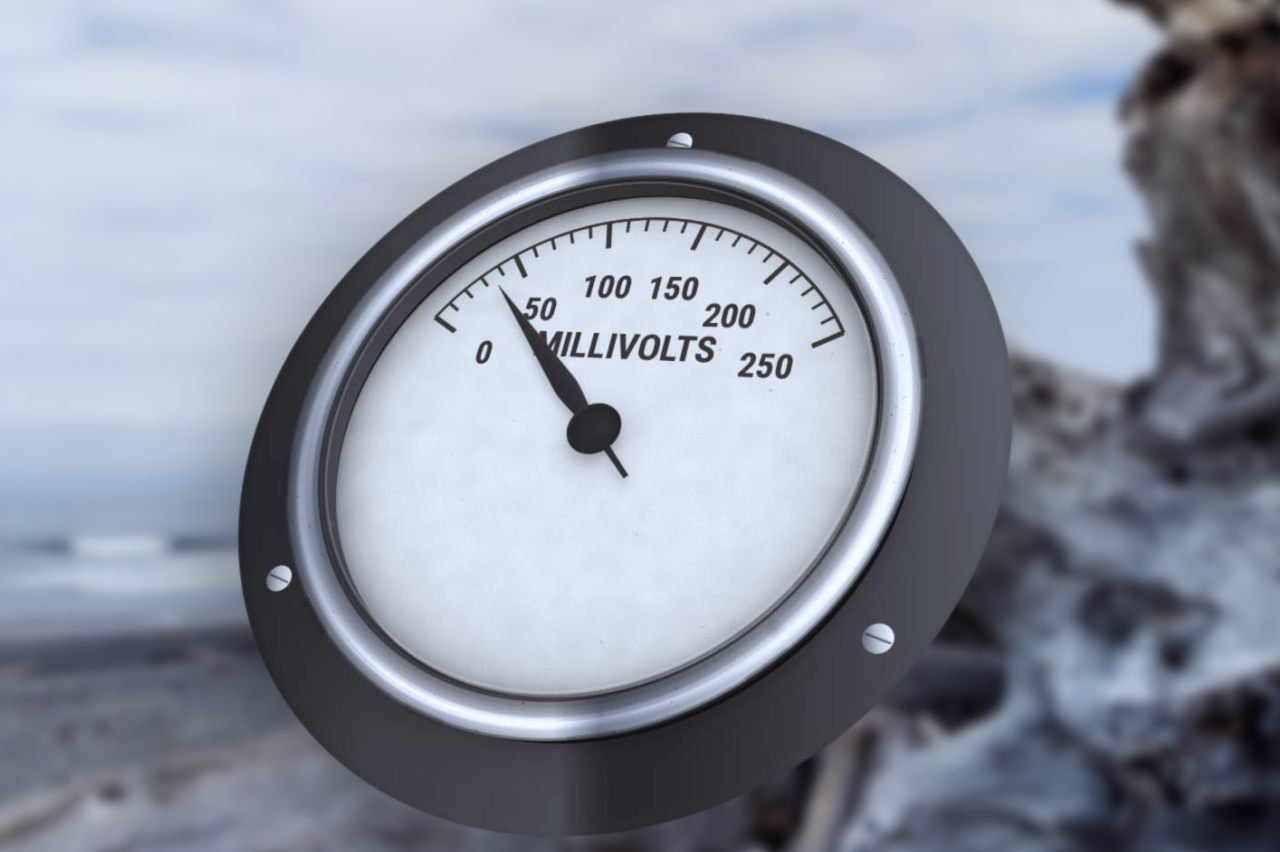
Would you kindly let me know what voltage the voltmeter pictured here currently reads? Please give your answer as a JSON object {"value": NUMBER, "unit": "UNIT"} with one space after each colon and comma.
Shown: {"value": 35, "unit": "mV"}
